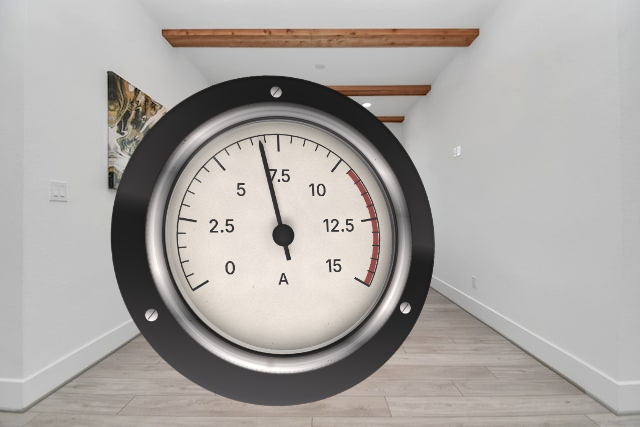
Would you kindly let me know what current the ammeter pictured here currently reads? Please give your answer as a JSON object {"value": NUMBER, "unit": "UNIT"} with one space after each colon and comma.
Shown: {"value": 6.75, "unit": "A"}
